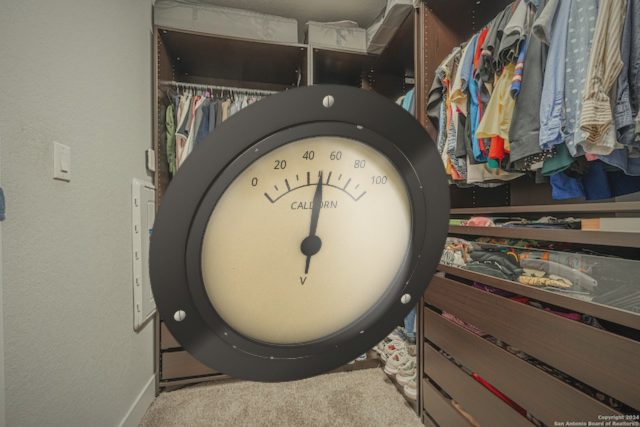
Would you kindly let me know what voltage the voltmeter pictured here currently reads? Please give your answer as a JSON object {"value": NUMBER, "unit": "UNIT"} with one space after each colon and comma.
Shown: {"value": 50, "unit": "V"}
